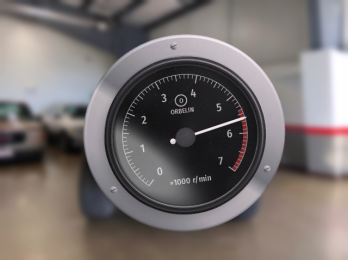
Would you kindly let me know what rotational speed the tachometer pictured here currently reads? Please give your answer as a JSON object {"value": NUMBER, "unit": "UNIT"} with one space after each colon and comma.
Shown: {"value": 5600, "unit": "rpm"}
